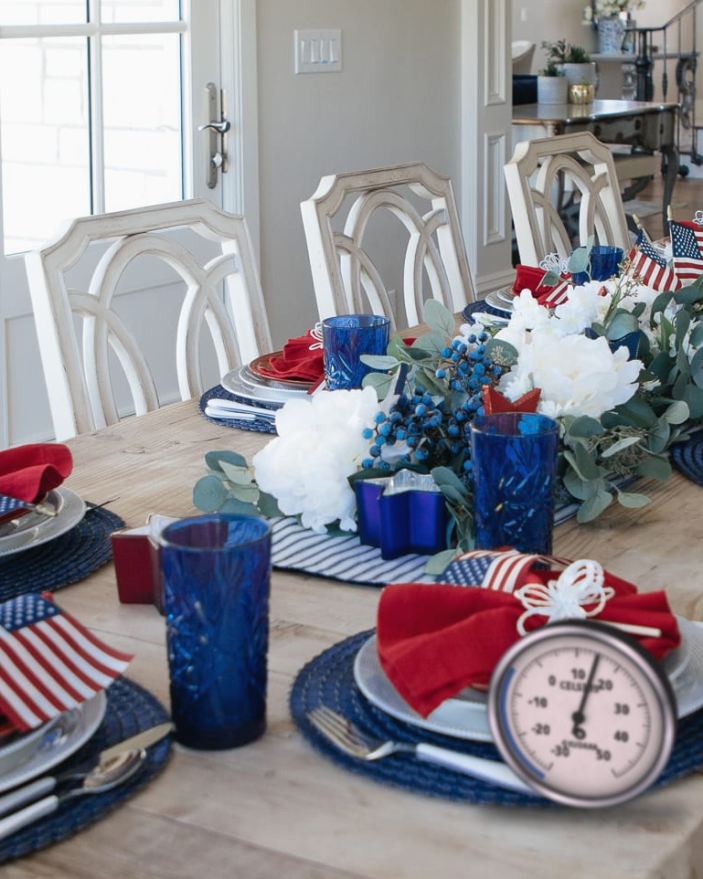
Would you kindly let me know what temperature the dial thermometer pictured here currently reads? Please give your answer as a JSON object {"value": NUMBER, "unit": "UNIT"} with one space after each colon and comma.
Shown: {"value": 15, "unit": "°C"}
